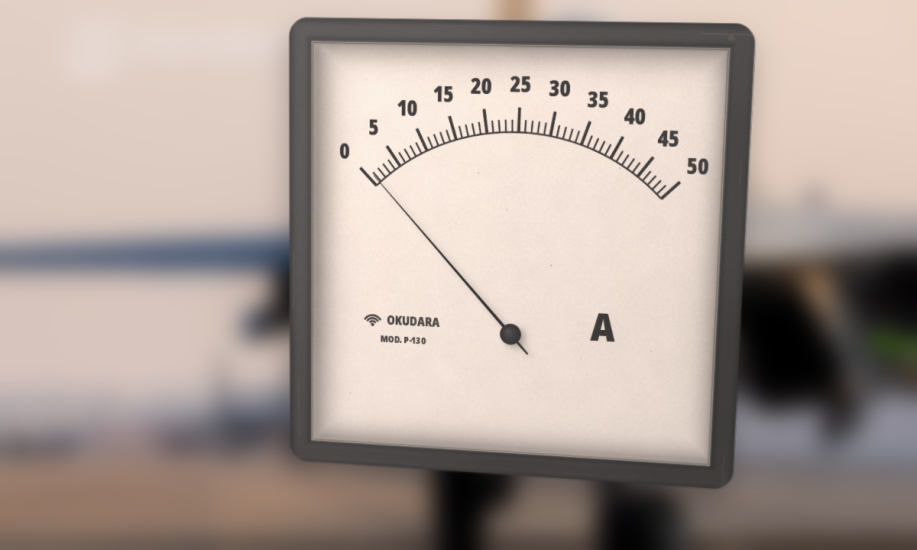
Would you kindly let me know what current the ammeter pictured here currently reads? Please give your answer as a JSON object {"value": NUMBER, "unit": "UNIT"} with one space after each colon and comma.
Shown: {"value": 1, "unit": "A"}
